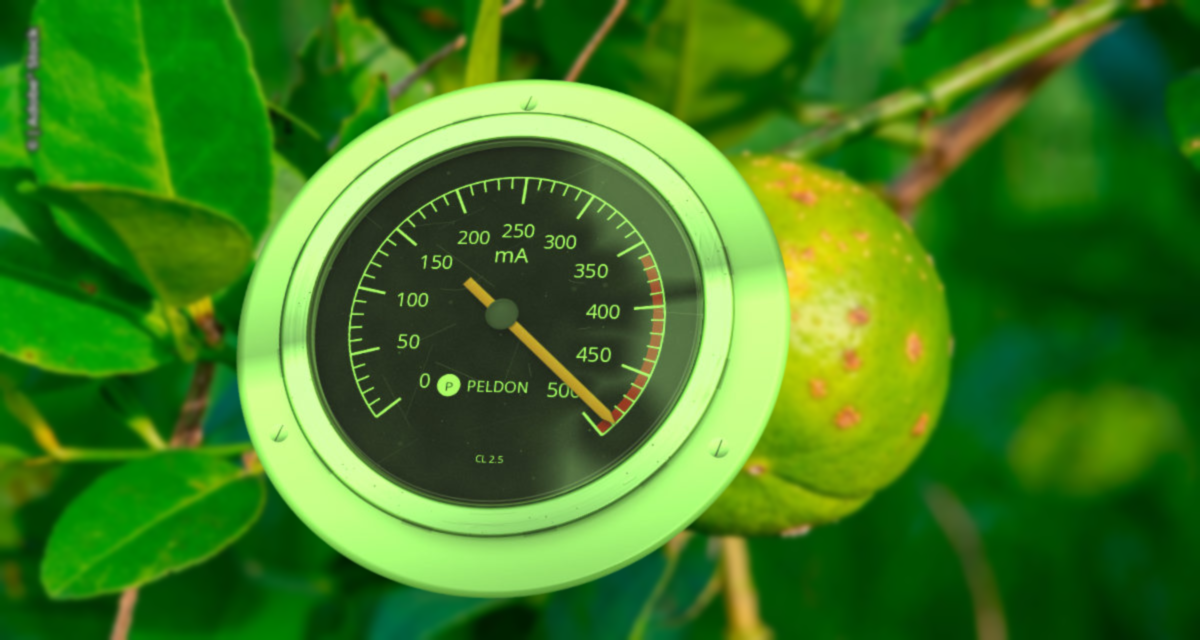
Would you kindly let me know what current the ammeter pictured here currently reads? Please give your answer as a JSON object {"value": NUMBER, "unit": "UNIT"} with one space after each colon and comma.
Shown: {"value": 490, "unit": "mA"}
